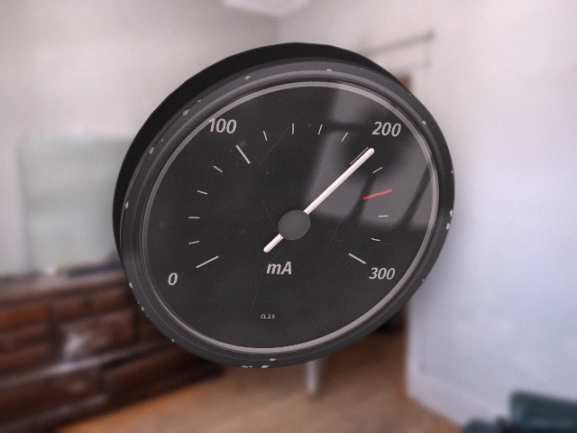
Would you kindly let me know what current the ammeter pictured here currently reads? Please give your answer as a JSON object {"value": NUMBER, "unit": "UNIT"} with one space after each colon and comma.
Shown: {"value": 200, "unit": "mA"}
